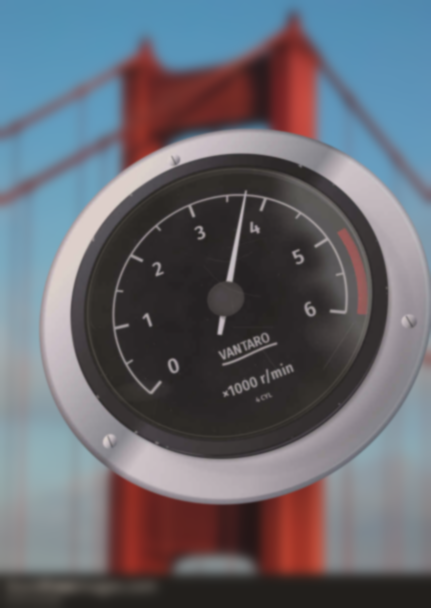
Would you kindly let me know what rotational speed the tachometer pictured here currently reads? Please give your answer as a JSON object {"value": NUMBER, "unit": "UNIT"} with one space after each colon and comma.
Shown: {"value": 3750, "unit": "rpm"}
